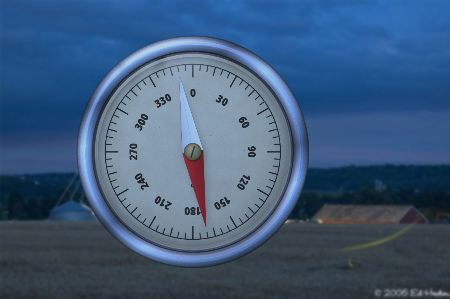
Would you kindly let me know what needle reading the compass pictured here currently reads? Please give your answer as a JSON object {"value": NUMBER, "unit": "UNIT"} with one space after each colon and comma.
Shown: {"value": 170, "unit": "°"}
